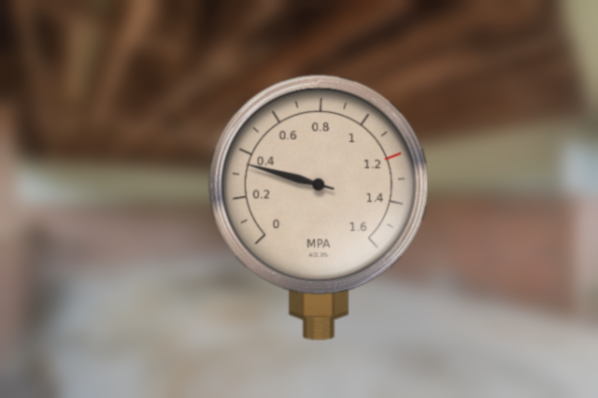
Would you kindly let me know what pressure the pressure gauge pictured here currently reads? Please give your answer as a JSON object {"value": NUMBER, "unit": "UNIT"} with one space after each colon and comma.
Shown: {"value": 0.35, "unit": "MPa"}
